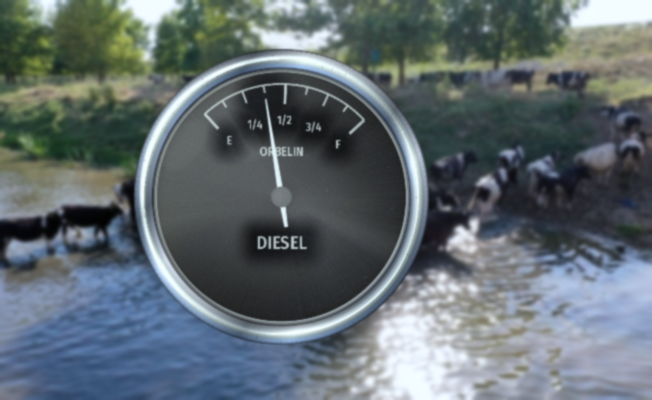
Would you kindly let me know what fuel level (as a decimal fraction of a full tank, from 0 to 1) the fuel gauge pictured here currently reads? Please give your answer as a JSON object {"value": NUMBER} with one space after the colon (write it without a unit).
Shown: {"value": 0.375}
